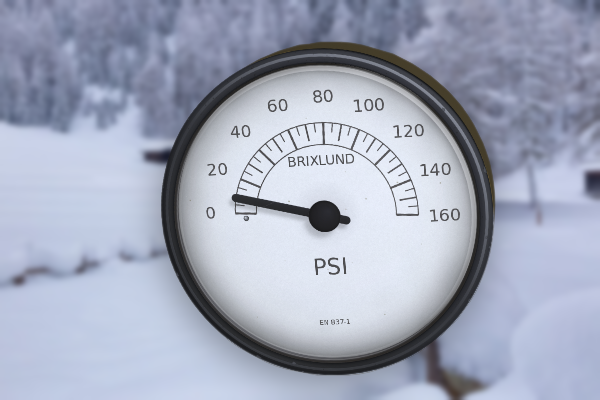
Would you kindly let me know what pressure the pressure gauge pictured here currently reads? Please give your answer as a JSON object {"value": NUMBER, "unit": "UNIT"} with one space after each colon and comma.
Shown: {"value": 10, "unit": "psi"}
